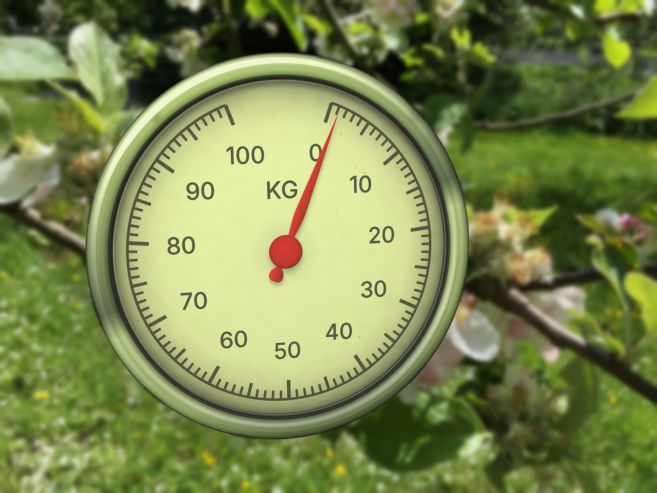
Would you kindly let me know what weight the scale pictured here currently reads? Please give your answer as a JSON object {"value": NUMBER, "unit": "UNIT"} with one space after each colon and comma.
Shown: {"value": 1, "unit": "kg"}
